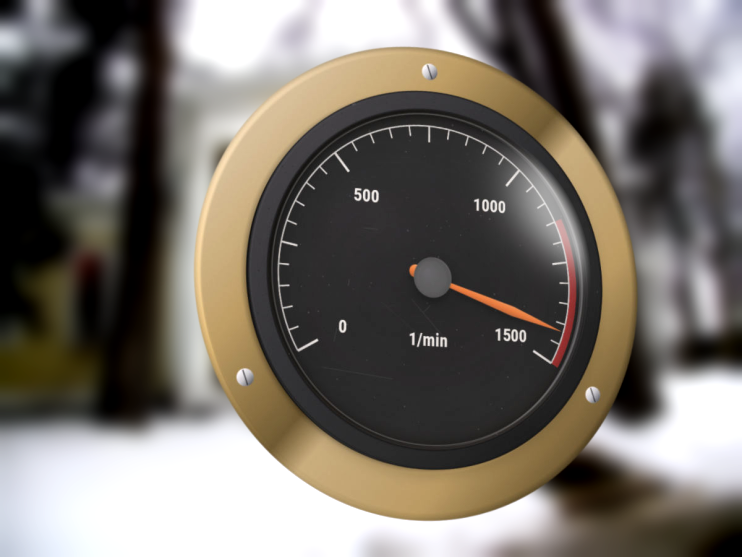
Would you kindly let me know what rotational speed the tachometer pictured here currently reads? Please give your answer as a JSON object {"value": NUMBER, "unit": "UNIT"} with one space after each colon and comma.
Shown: {"value": 1425, "unit": "rpm"}
